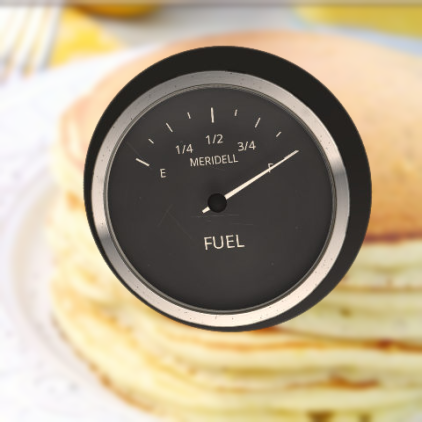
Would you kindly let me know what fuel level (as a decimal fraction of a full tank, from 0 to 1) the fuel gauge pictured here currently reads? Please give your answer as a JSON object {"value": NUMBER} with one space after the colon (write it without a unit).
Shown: {"value": 1}
